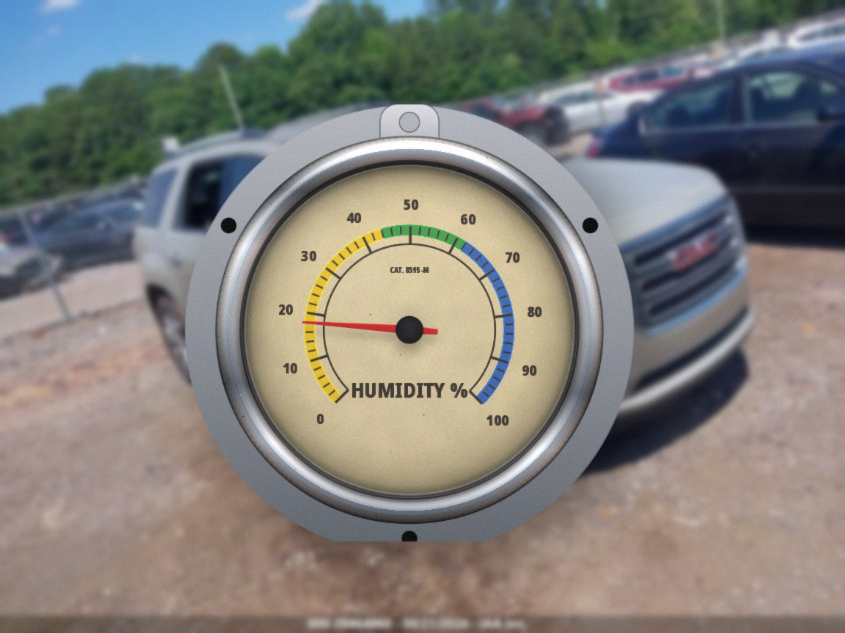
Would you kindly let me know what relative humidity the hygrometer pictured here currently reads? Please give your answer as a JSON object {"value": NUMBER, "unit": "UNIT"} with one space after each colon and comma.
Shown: {"value": 18, "unit": "%"}
